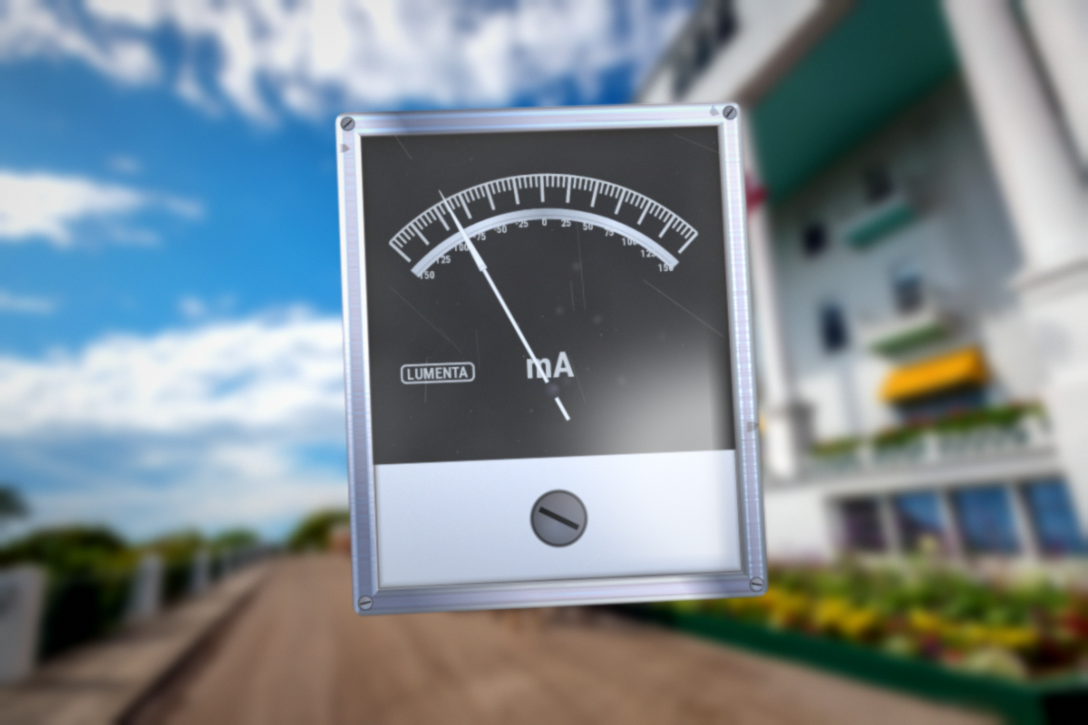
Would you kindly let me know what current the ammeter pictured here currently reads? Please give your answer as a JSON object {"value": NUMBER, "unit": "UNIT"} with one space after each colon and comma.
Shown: {"value": -90, "unit": "mA"}
